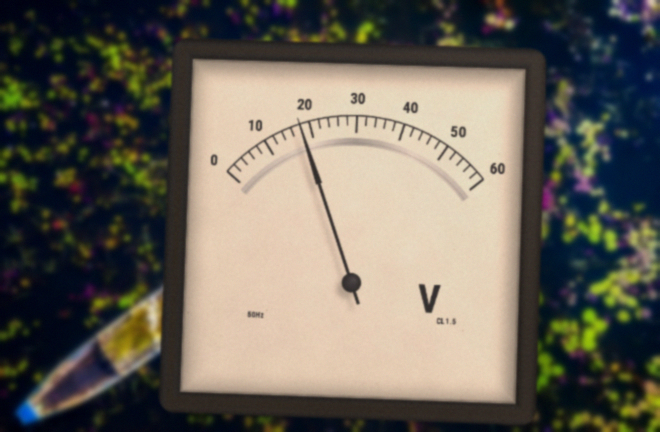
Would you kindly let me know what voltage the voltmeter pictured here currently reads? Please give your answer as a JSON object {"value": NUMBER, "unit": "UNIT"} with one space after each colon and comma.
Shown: {"value": 18, "unit": "V"}
